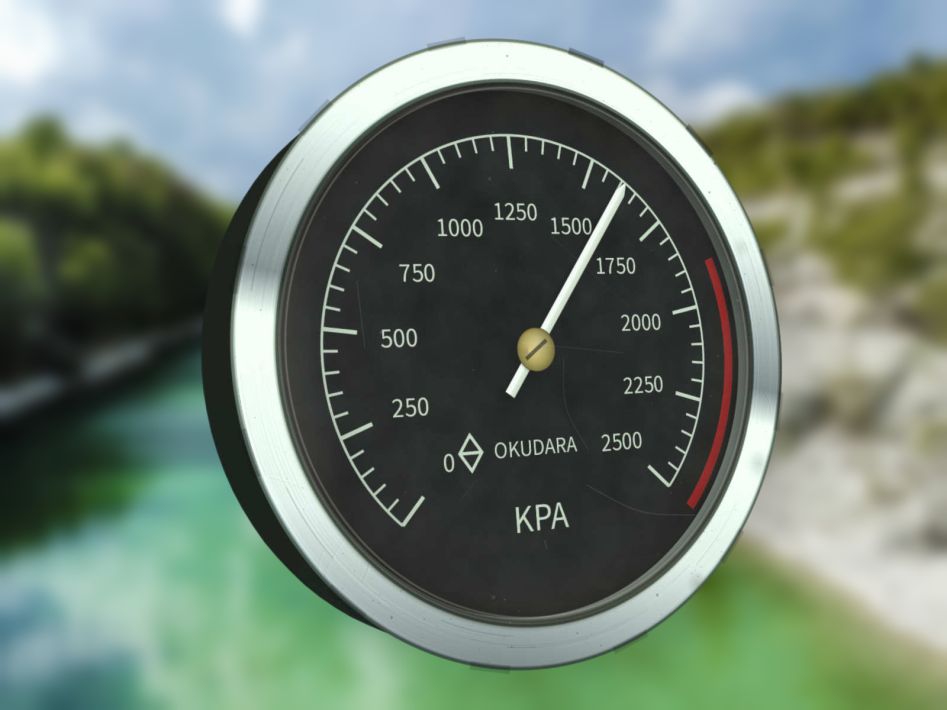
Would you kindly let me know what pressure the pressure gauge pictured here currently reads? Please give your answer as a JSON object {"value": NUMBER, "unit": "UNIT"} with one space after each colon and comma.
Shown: {"value": 1600, "unit": "kPa"}
